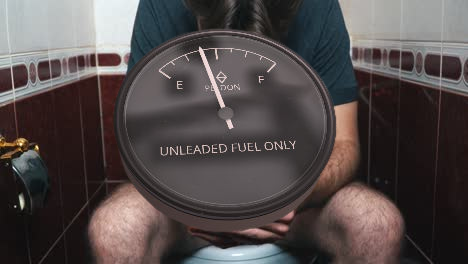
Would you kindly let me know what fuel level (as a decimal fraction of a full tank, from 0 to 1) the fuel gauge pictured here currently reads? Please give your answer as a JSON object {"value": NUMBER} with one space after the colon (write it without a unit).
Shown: {"value": 0.375}
